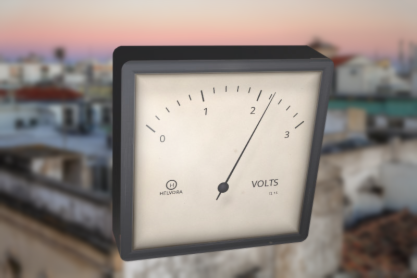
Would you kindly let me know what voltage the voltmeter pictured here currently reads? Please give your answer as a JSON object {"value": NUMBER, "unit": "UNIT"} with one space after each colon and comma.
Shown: {"value": 2.2, "unit": "V"}
